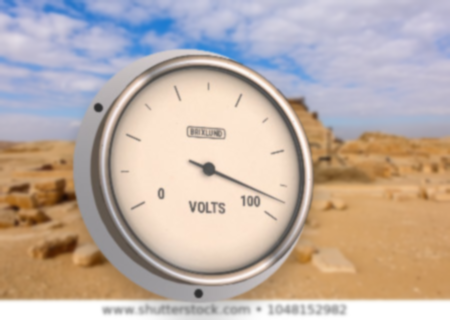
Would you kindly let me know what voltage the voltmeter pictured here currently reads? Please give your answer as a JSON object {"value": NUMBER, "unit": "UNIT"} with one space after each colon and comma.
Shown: {"value": 95, "unit": "V"}
